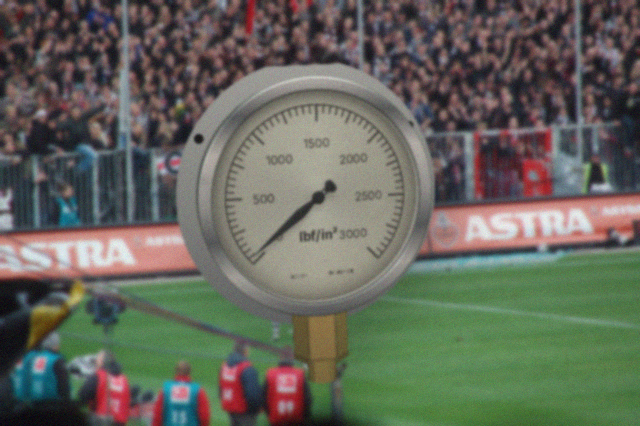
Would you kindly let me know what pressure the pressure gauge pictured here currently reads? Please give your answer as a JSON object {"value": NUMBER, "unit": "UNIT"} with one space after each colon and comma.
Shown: {"value": 50, "unit": "psi"}
